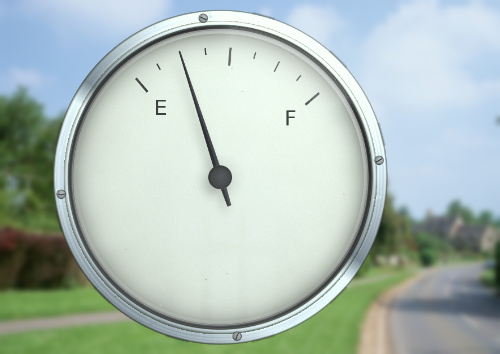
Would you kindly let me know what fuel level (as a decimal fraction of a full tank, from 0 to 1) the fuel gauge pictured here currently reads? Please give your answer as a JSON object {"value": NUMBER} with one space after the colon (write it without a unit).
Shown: {"value": 0.25}
